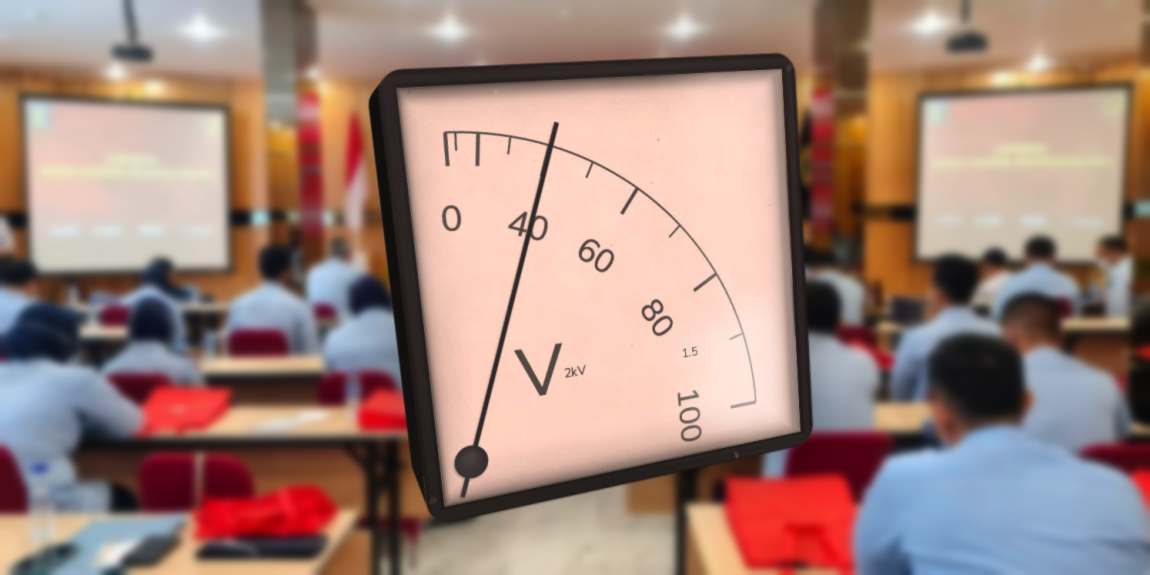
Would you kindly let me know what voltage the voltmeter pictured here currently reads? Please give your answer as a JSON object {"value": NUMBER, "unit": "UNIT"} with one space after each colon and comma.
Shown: {"value": 40, "unit": "V"}
